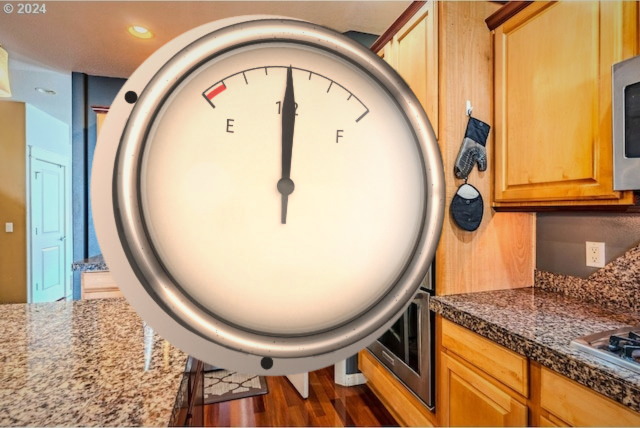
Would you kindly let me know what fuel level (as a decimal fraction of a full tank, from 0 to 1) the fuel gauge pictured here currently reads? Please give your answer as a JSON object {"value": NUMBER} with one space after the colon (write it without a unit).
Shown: {"value": 0.5}
